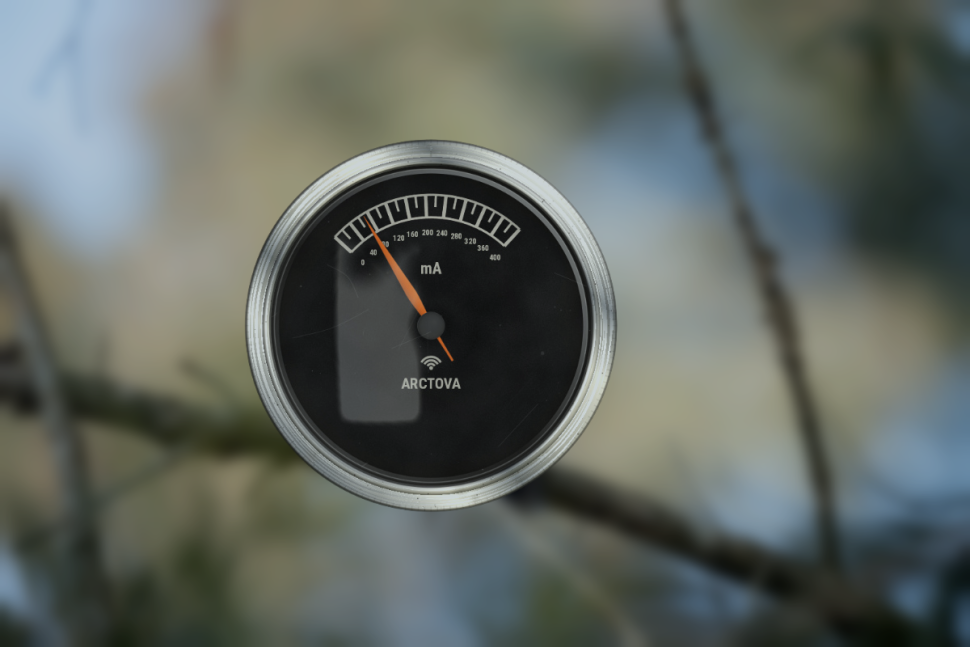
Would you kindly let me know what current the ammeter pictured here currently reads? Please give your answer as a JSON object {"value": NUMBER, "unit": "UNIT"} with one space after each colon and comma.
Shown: {"value": 70, "unit": "mA"}
